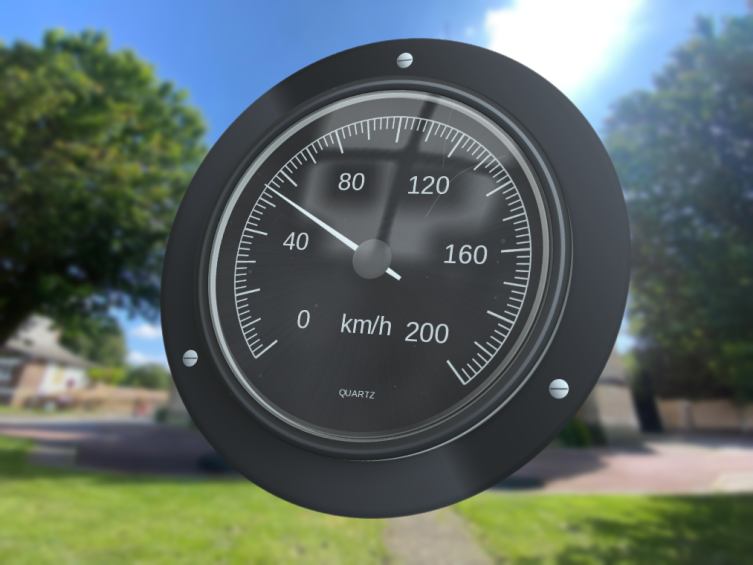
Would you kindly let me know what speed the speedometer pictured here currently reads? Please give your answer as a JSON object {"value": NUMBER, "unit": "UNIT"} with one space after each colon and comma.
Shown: {"value": 54, "unit": "km/h"}
